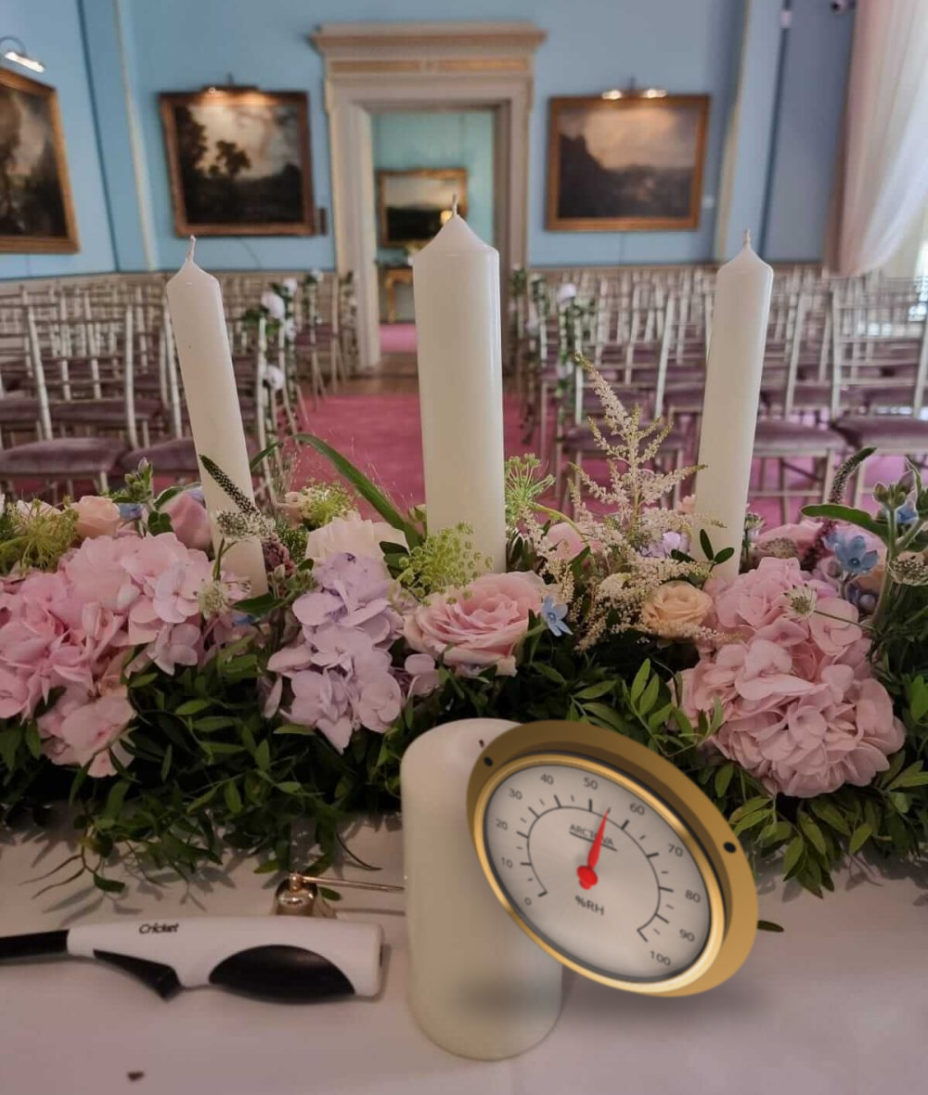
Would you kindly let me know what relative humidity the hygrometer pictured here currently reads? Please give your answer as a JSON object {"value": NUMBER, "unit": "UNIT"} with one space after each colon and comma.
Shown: {"value": 55, "unit": "%"}
